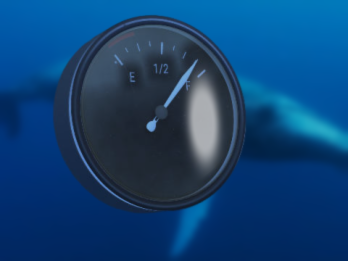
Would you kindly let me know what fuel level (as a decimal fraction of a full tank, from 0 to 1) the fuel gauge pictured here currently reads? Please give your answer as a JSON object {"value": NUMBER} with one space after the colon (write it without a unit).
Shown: {"value": 0.875}
